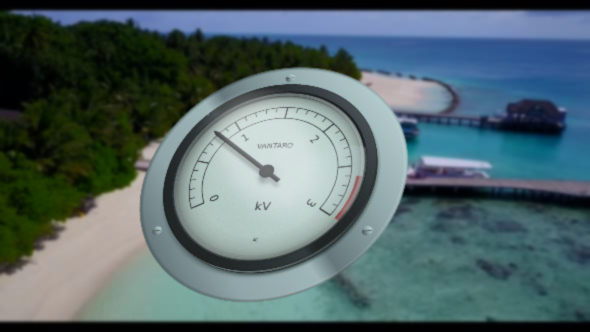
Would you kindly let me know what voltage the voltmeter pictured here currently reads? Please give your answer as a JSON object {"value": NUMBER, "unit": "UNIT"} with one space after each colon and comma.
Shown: {"value": 0.8, "unit": "kV"}
